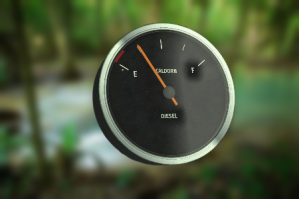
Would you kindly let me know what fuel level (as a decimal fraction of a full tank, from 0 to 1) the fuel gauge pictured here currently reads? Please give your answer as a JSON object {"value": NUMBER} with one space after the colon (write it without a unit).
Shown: {"value": 0.25}
